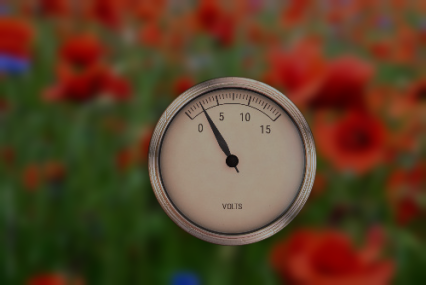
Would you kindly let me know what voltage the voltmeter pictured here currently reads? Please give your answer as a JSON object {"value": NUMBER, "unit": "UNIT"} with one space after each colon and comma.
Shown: {"value": 2.5, "unit": "V"}
